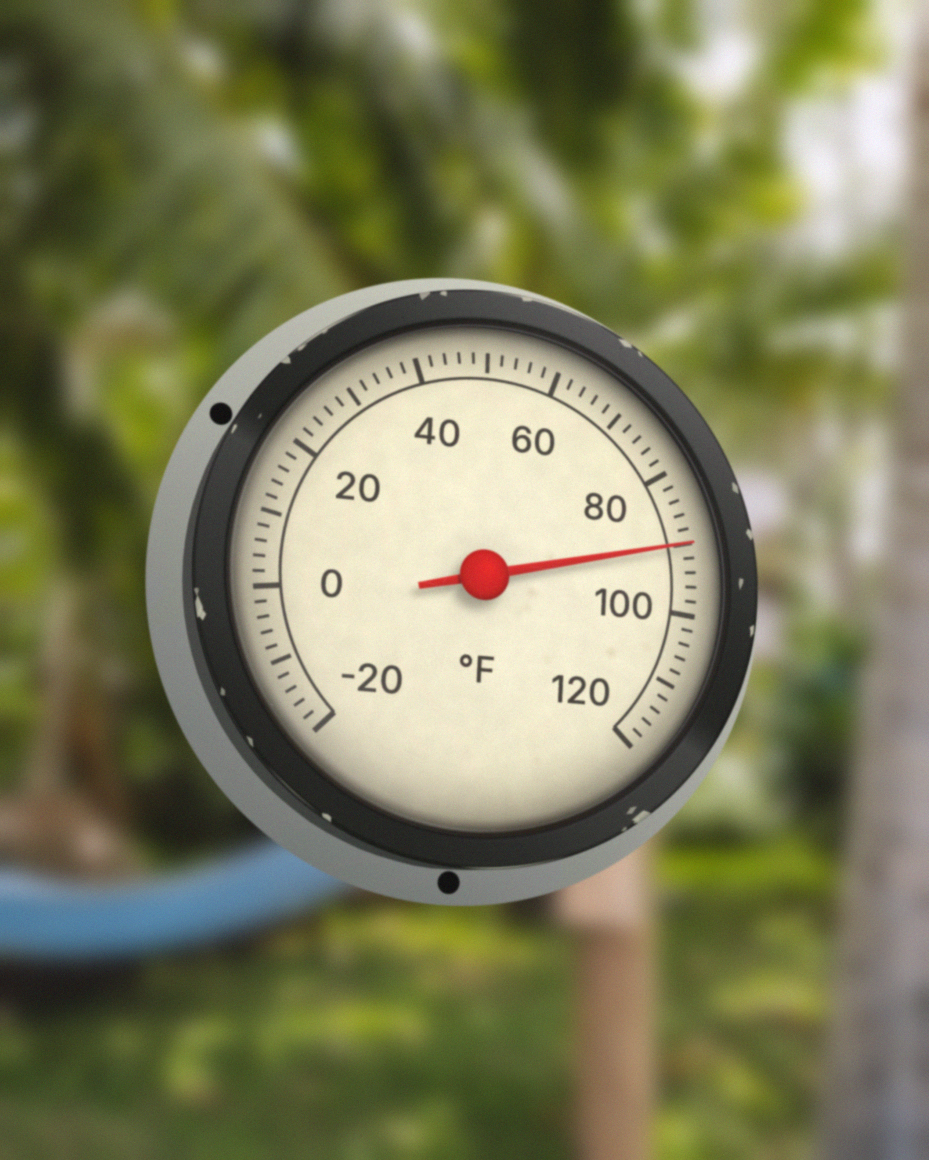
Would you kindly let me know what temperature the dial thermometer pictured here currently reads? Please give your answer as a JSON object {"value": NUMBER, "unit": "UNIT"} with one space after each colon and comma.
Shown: {"value": 90, "unit": "°F"}
